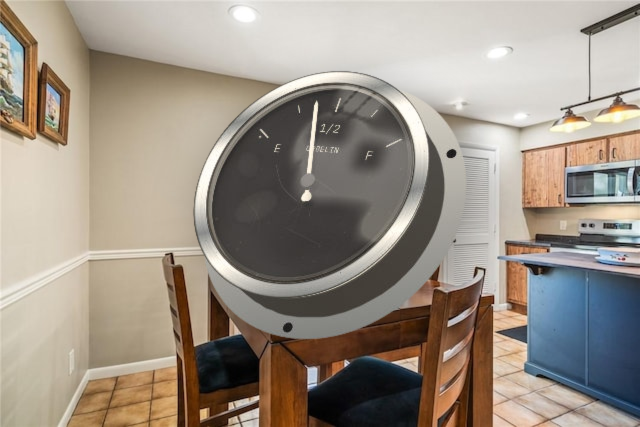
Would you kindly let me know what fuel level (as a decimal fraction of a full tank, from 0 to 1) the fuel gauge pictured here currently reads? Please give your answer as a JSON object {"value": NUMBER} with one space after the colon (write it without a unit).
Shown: {"value": 0.375}
